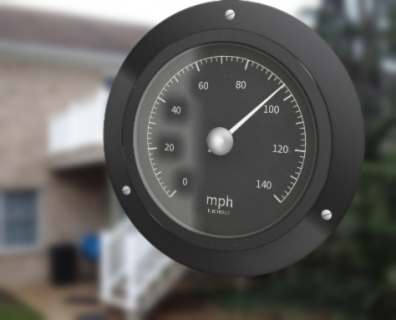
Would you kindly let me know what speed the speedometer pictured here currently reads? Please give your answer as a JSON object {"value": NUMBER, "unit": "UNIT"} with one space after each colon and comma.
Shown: {"value": 96, "unit": "mph"}
